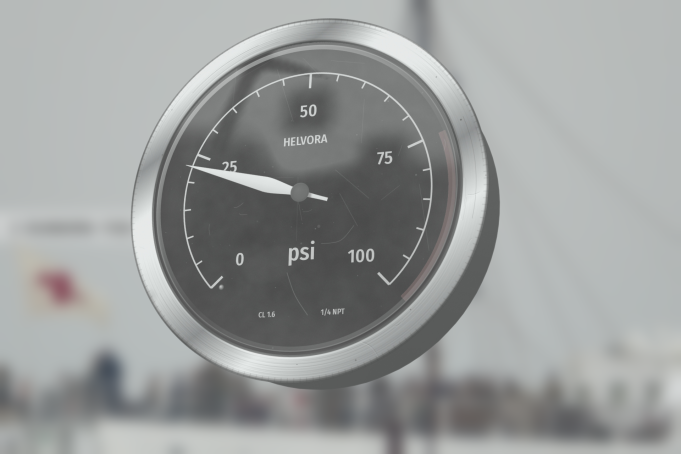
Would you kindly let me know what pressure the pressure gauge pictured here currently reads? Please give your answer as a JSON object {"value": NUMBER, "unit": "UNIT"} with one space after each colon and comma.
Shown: {"value": 22.5, "unit": "psi"}
